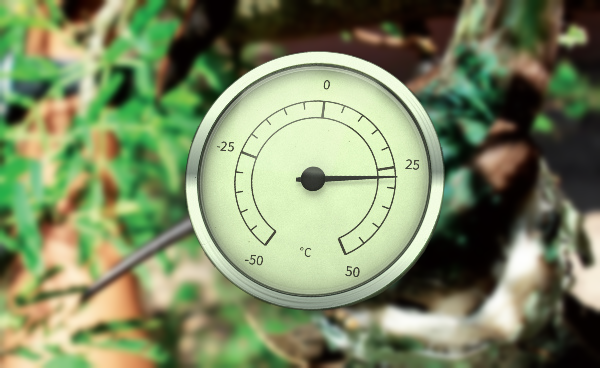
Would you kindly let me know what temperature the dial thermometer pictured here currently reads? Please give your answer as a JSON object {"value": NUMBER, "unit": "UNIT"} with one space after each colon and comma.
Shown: {"value": 27.5, "unit": "°C"}
